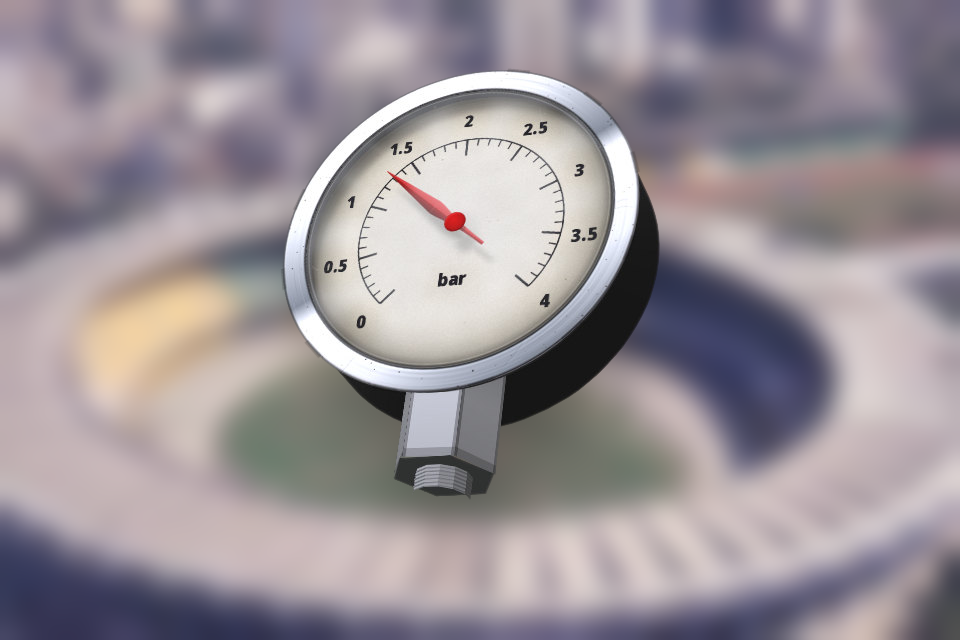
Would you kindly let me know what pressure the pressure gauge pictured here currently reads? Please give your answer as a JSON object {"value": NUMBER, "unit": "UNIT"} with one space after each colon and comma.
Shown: {"value": 1.3, "unit": "bar"}
